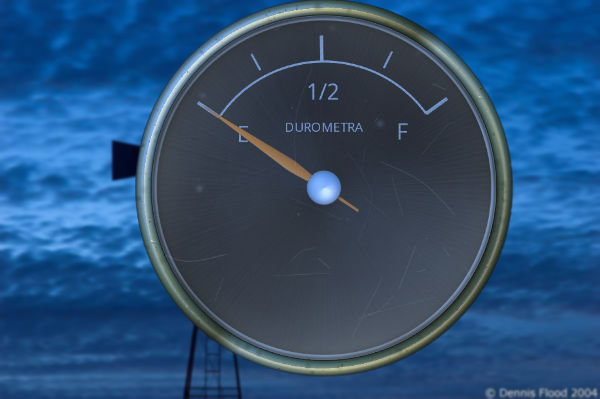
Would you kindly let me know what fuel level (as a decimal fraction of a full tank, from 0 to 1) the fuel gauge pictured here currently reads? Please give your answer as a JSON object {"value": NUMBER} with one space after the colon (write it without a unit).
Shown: {"value": 0}
